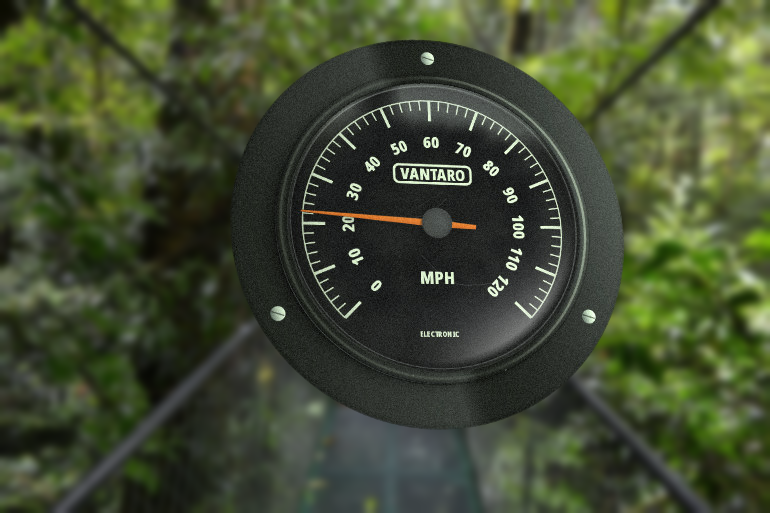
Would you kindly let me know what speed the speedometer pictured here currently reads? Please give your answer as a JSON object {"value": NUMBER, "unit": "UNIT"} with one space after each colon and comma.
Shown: {"value": 22, "unit": "mph"}
